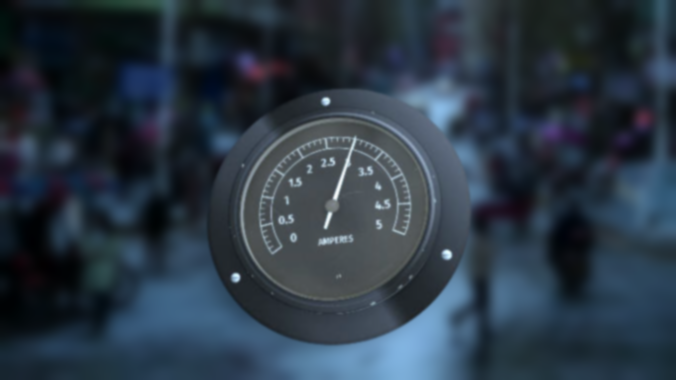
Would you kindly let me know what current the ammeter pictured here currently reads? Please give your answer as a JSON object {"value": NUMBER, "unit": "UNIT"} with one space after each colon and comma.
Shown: {"value": 3, "unit": "A"}
